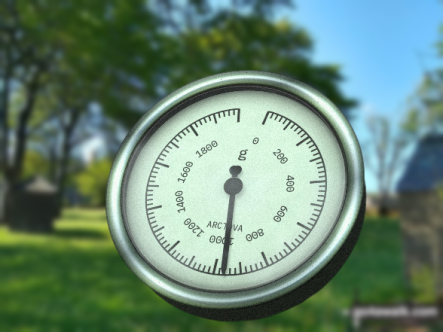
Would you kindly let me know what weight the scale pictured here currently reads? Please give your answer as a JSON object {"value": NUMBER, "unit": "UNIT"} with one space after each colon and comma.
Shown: {"value": 960, "unit": "g"}
